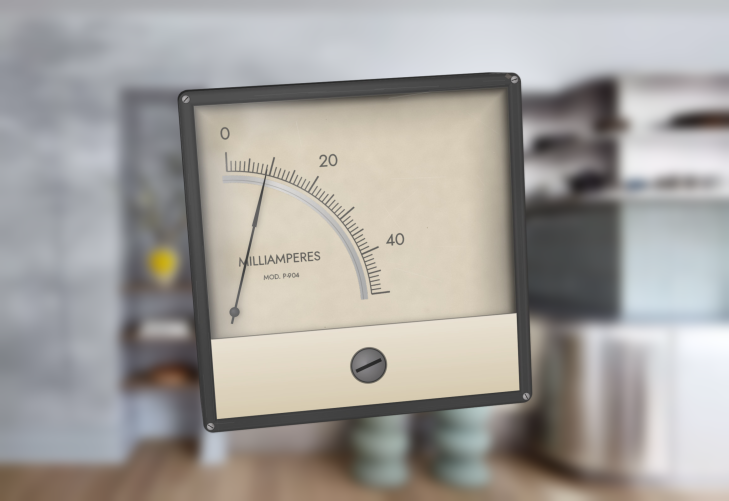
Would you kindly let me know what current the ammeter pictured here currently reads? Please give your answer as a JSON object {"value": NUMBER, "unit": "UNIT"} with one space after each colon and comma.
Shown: {"value": 9, "unit": "mA"}
